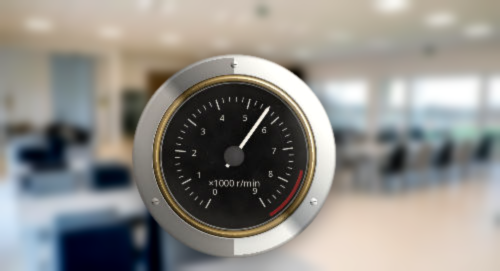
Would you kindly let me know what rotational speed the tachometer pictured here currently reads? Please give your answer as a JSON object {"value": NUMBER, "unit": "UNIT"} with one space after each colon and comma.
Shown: {"value": 5600, "unit": "rpm"}
